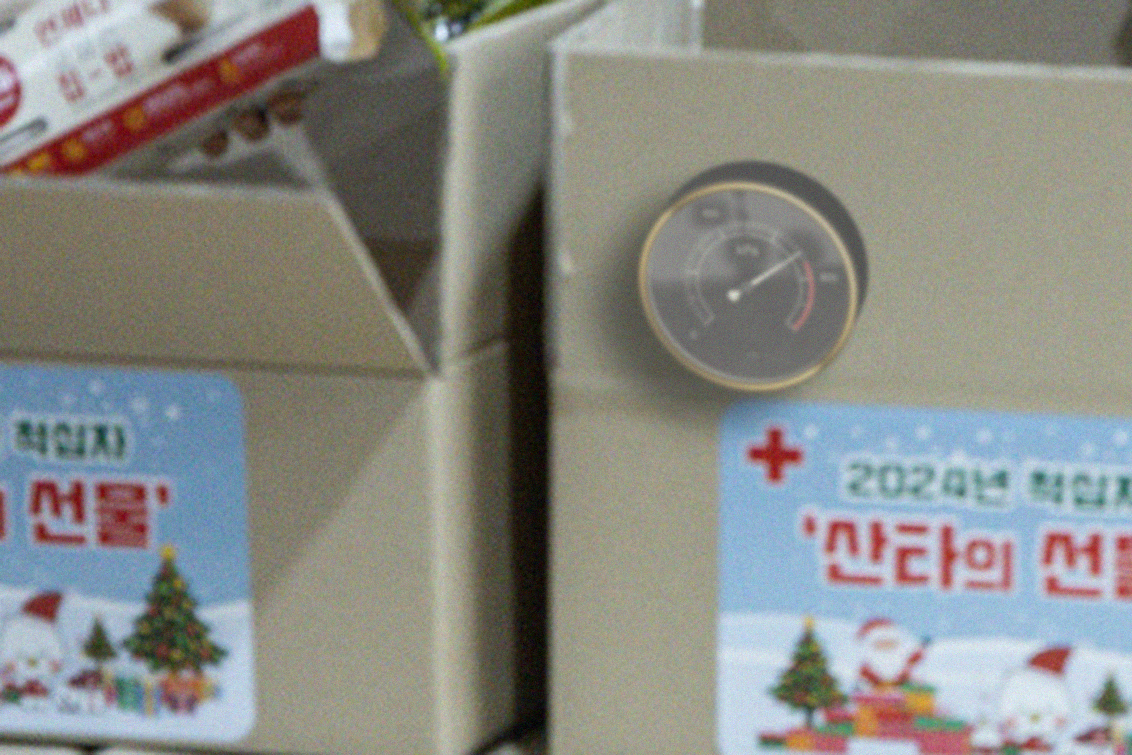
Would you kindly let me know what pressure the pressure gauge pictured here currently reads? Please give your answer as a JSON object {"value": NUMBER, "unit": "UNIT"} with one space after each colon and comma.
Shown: {"value": 700, "unit": "kPa"}
